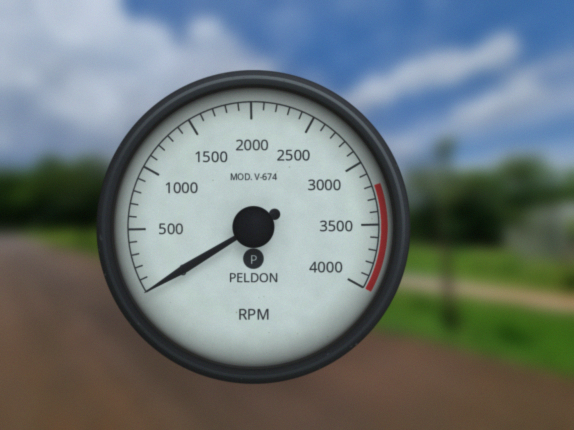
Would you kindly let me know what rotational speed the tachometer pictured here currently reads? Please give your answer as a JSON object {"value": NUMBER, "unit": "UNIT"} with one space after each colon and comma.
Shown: {"value": 0, "unit": "rpm"}
